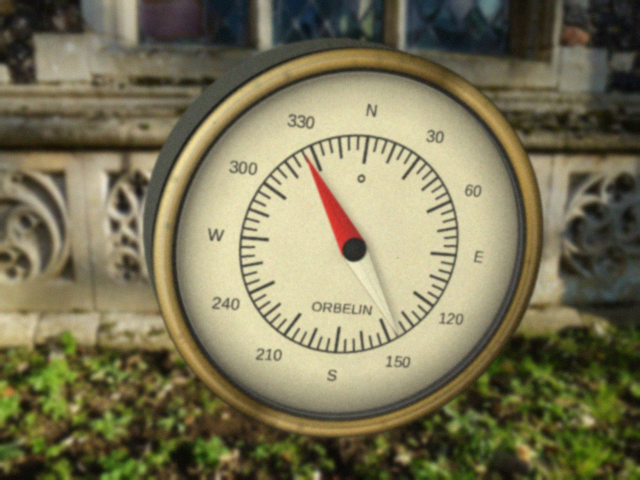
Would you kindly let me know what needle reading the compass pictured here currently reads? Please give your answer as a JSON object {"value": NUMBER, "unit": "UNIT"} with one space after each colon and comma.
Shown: {"value": 325, "unit": "°"}
